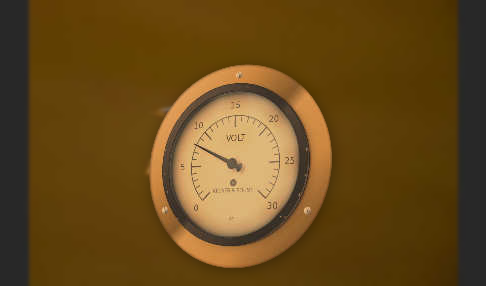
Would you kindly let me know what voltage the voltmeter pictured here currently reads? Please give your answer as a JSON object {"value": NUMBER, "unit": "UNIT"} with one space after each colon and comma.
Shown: {"value": 8, "unit": "V"}
